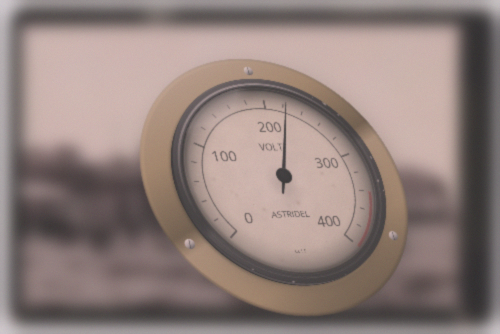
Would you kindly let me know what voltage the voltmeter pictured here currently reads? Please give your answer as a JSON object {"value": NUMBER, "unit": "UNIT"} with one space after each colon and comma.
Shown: {"value": 220, "unit": "V"}
